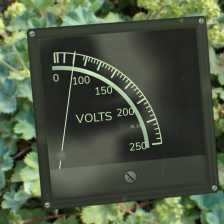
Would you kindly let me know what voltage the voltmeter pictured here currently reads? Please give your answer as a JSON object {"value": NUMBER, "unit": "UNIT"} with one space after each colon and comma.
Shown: {"value": 75, "unit": "V"}
